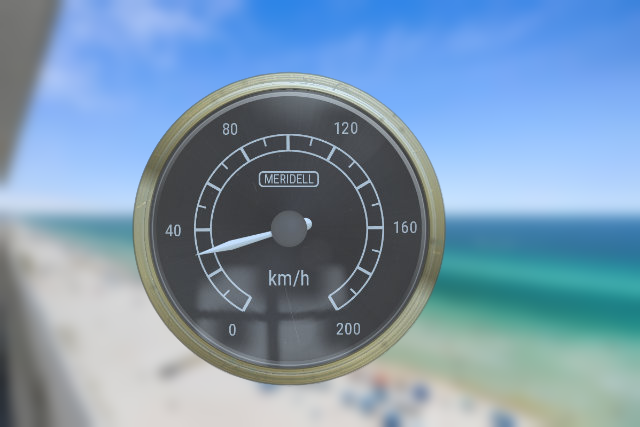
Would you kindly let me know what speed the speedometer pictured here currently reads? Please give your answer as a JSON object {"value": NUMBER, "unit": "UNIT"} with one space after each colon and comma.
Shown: {"value": 30, "unit": "km/h"}
